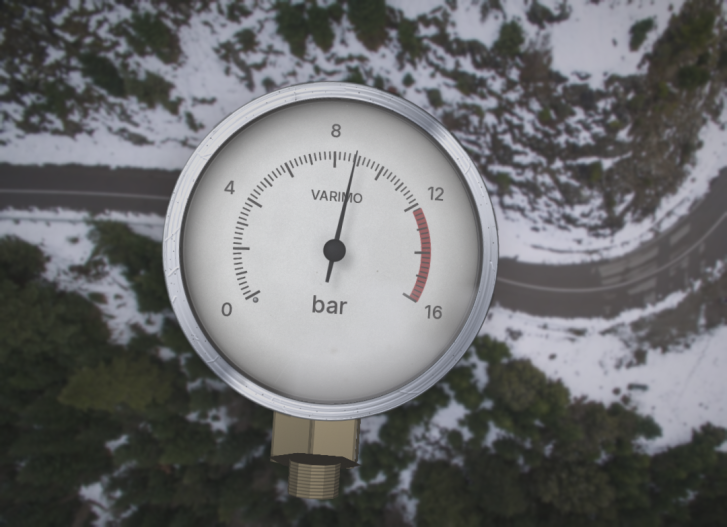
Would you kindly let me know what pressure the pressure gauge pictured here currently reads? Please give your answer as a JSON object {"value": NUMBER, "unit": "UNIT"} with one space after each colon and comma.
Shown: {"value": 8.8, "unit": "bar"}
